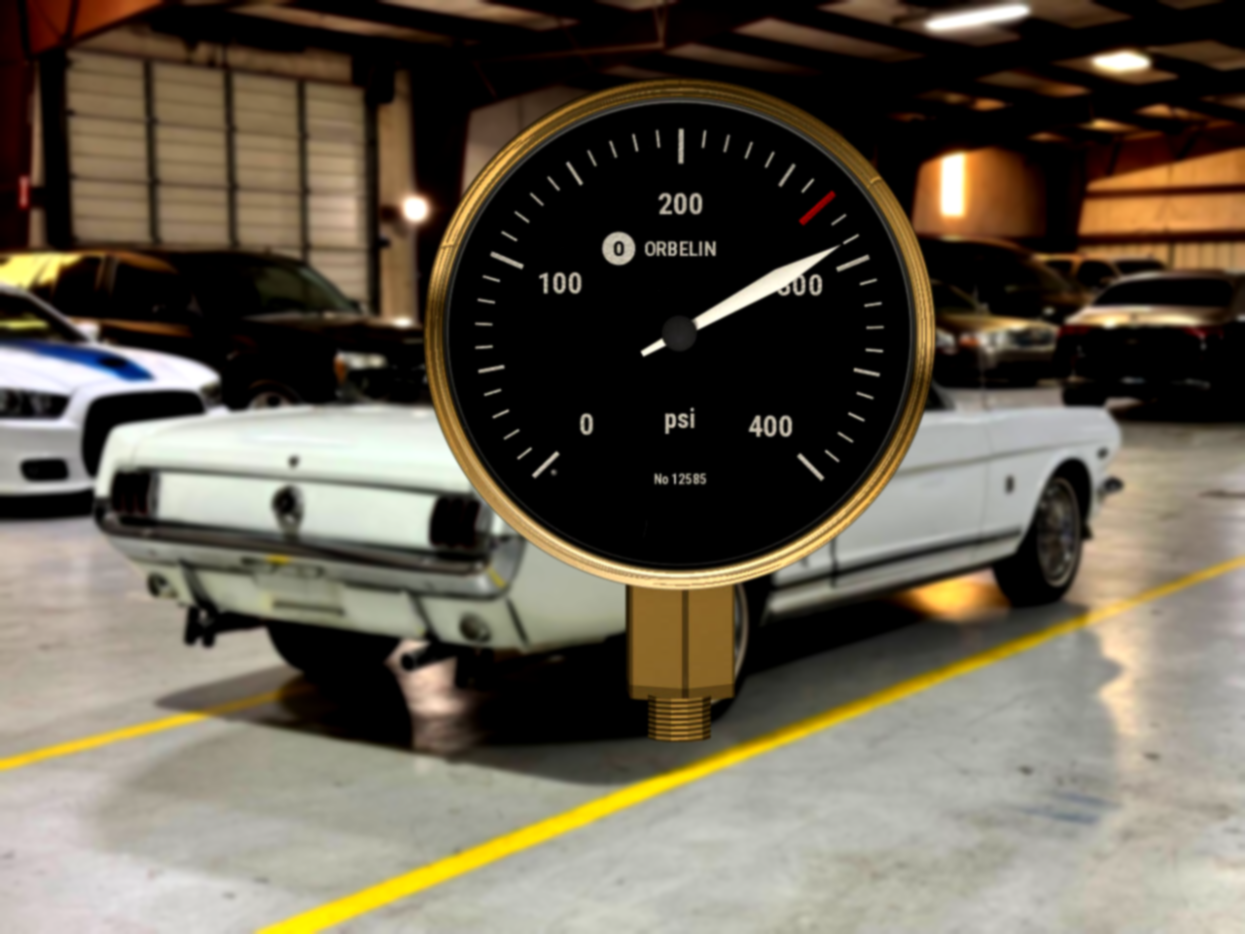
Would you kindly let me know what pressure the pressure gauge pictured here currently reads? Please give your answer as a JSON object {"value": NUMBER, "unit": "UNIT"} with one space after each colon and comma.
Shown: {"value": 290, "unit": "psi"}
